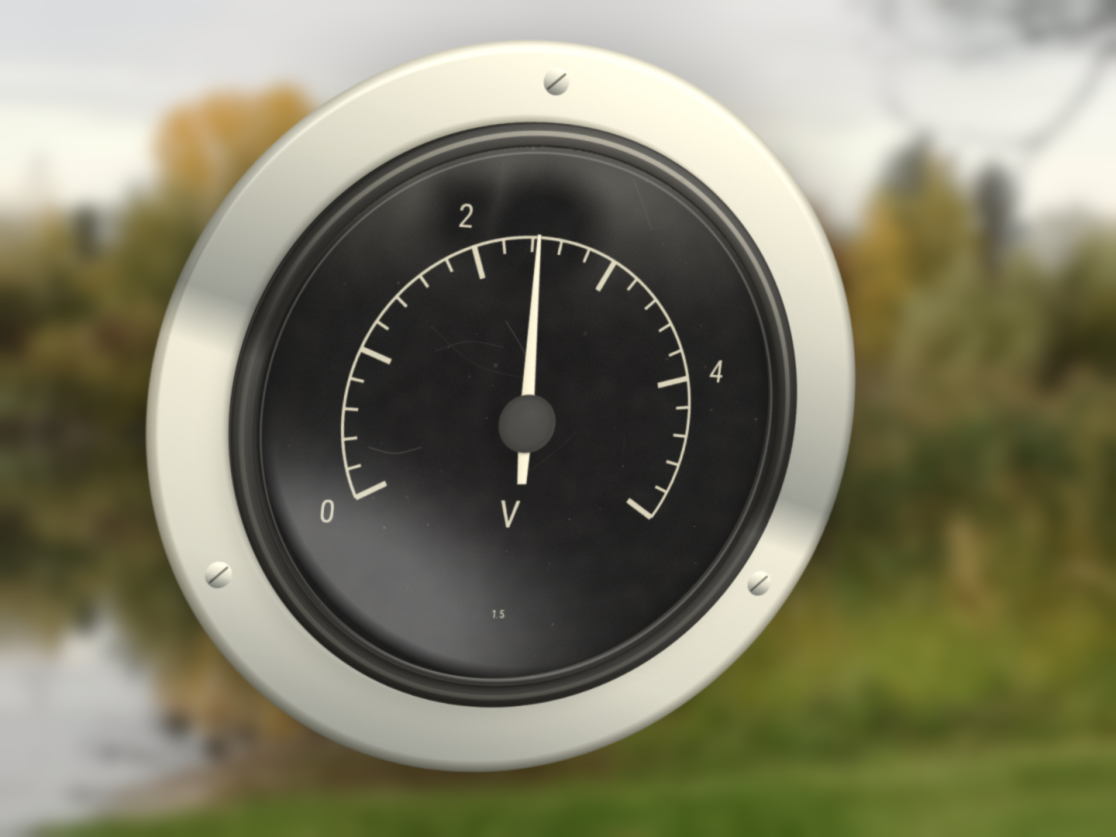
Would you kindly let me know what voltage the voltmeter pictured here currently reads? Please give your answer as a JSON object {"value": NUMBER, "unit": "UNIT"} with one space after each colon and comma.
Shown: {"value": 2.4, "unit": "V"}
